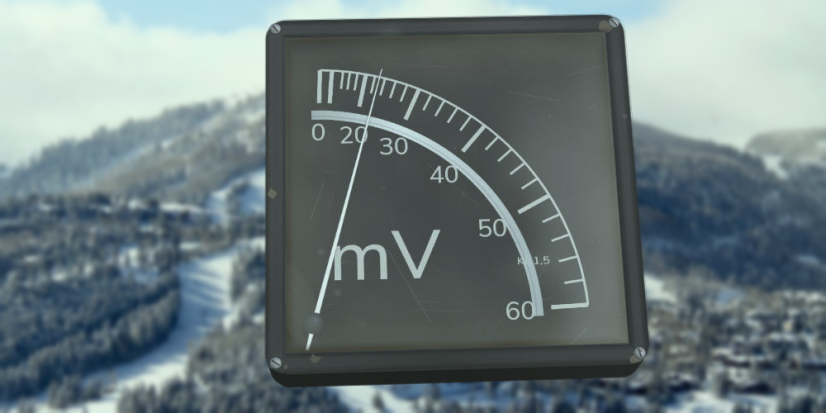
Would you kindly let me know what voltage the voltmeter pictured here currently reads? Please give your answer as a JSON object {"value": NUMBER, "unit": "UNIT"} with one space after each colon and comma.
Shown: {"value": 23, "unit": "mV"}
